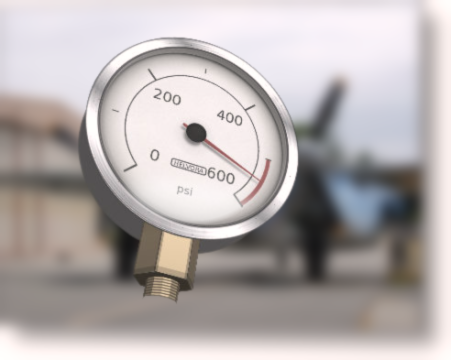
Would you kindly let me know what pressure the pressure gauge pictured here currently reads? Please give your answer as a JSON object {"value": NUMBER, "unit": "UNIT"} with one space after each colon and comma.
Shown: {"value": 550, "unit": "psi"}
